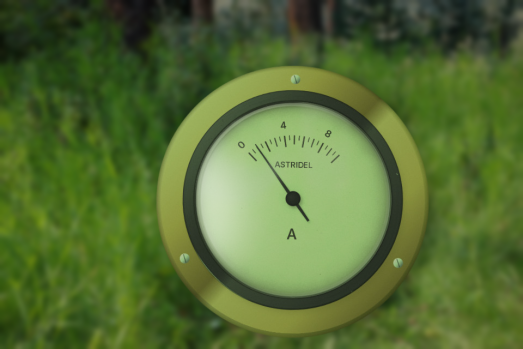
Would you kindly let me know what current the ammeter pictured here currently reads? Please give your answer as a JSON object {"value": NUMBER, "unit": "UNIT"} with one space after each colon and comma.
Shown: {"value": 1, "unit": "A"}
